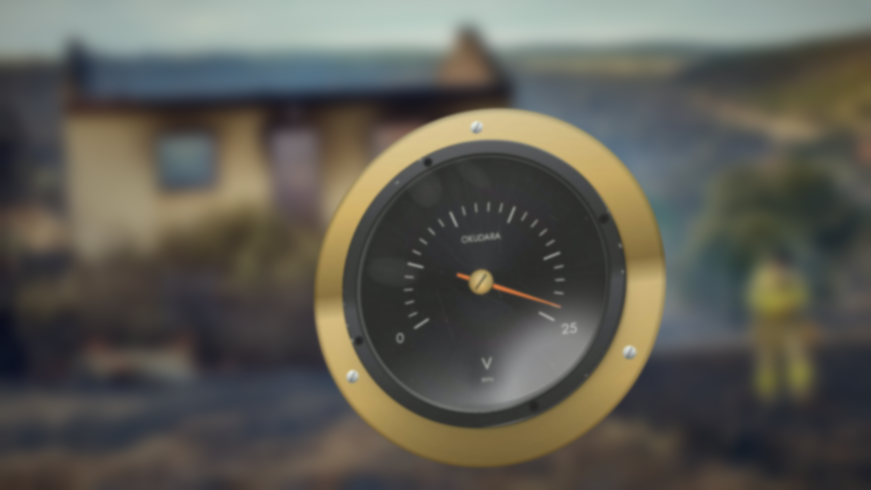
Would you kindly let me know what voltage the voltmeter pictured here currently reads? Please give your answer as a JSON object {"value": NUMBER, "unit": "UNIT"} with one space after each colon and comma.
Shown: {"value": 24, "unit": "V"}
